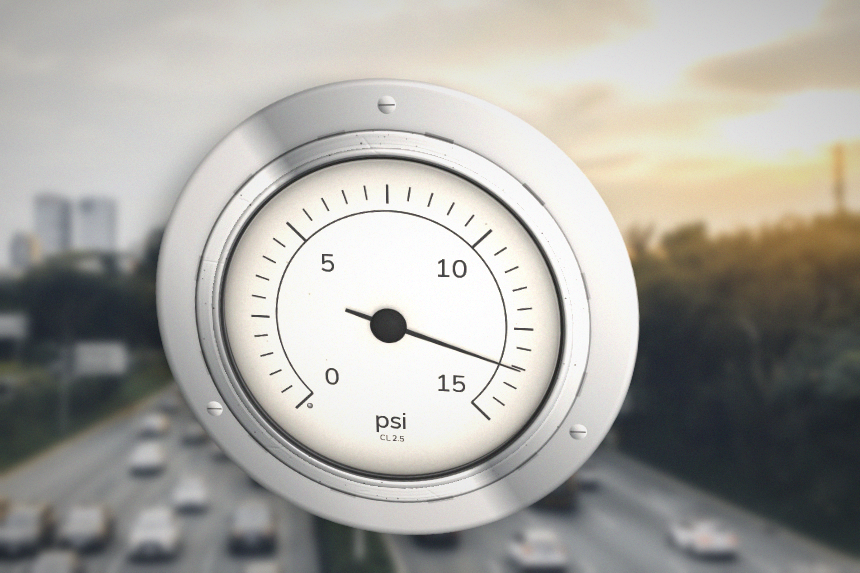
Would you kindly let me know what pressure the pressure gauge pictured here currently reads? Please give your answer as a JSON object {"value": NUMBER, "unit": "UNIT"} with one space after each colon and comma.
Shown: {"value": 13.5, "unit": "psi"}
